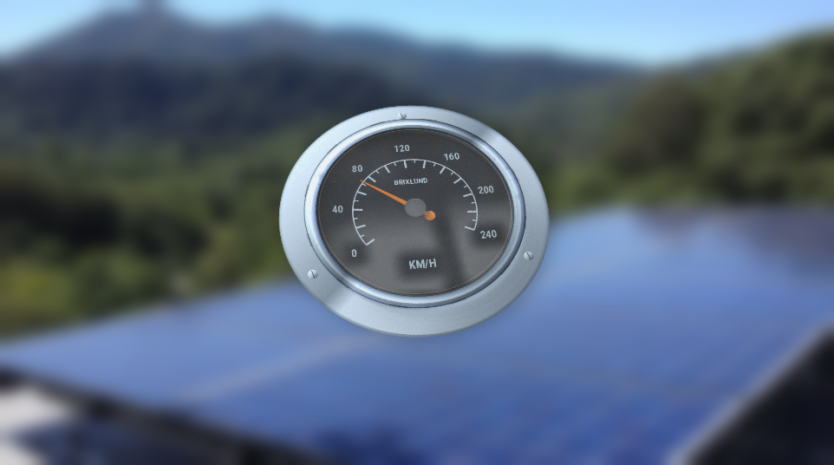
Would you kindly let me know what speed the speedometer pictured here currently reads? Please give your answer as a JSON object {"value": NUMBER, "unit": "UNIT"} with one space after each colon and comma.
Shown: {"value": 70, "unit": "km/h"}
